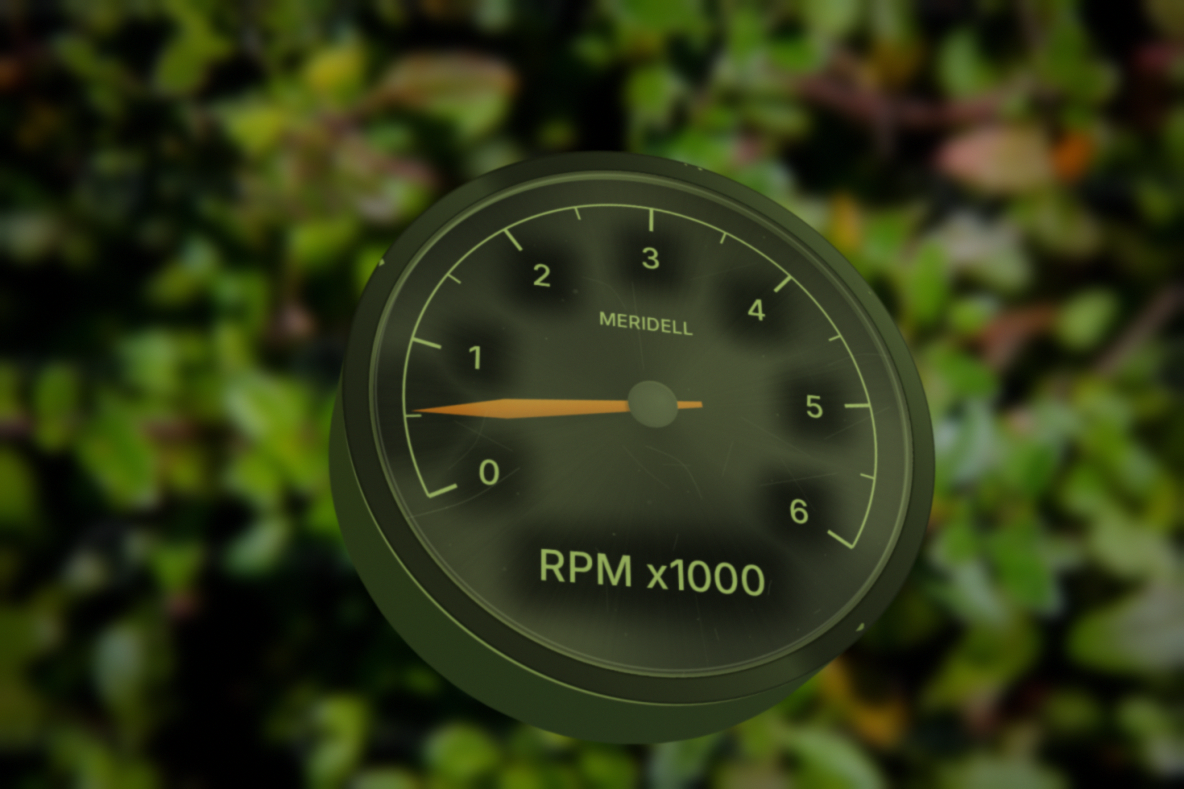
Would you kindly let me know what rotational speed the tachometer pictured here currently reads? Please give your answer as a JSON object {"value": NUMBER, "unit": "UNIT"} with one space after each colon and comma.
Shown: {"value": 500, "unit": "rpm"}
